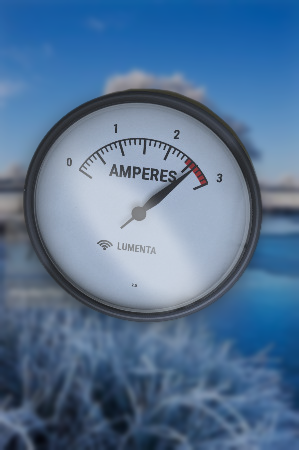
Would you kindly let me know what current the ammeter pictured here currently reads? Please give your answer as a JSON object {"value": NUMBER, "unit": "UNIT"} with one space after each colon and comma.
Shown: {"value": 2.6, "unit": "A"}
